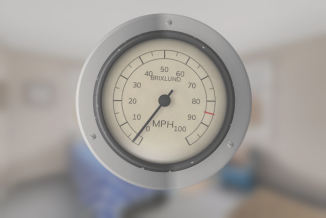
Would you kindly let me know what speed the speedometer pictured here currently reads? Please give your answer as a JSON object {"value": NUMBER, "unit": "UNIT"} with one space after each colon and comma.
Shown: {"value": 2.5, "unit": "mph"}
